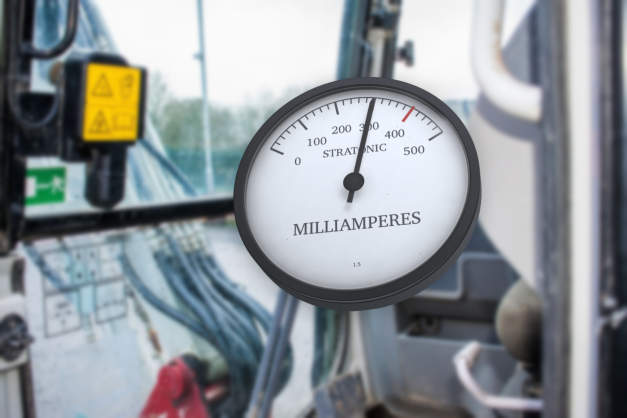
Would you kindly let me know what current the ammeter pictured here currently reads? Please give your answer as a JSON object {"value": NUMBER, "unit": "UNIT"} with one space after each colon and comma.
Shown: {"value": 300, "unit": "mA"}
